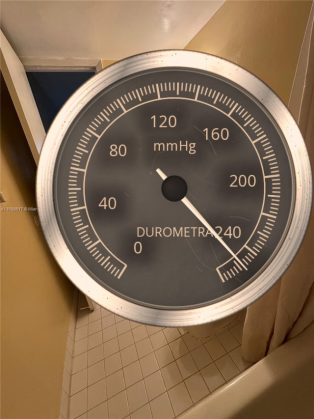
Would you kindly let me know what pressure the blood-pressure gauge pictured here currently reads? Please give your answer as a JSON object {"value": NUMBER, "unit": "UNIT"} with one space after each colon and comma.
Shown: {"value": 248, "unit": "mmHg"}
